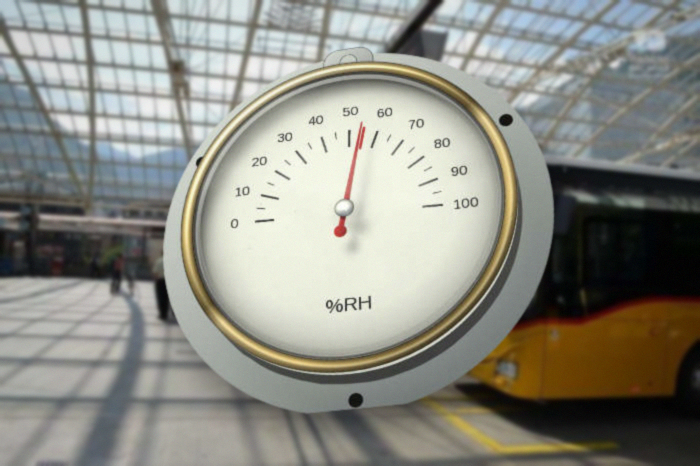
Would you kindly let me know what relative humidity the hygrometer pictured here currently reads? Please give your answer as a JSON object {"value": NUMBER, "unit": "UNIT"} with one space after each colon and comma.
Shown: {"value": 55, "unit": "%"}
